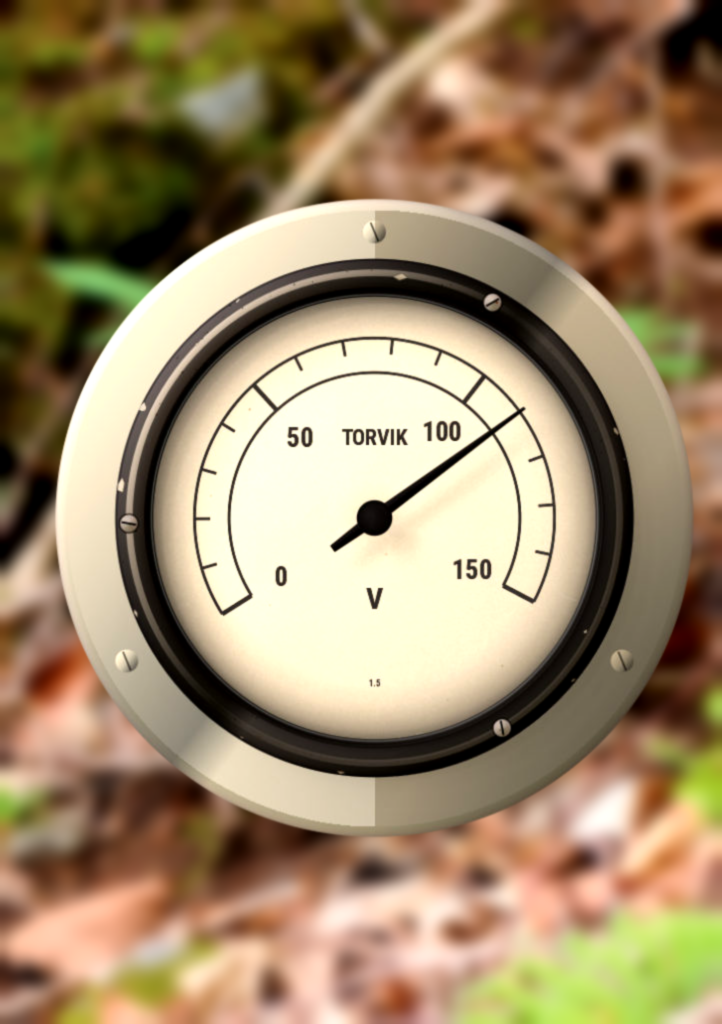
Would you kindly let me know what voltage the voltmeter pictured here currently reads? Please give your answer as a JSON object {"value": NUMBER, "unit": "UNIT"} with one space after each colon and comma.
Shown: {"value": 110, "unit": "V"}
